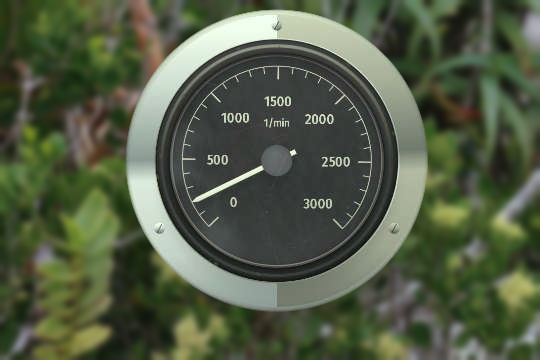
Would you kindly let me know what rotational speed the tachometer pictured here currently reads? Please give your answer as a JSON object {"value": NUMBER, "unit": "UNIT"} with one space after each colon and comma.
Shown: {"value": 200, "unit": "rpm"}
